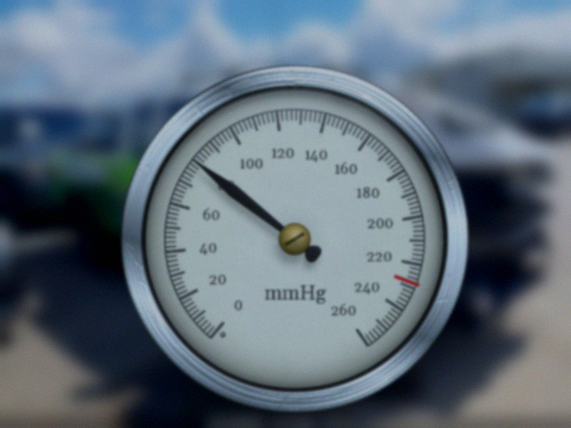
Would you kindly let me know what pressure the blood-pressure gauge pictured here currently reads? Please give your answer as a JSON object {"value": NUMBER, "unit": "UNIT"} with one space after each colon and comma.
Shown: {"value": 80, "unit": "mmHg"}
